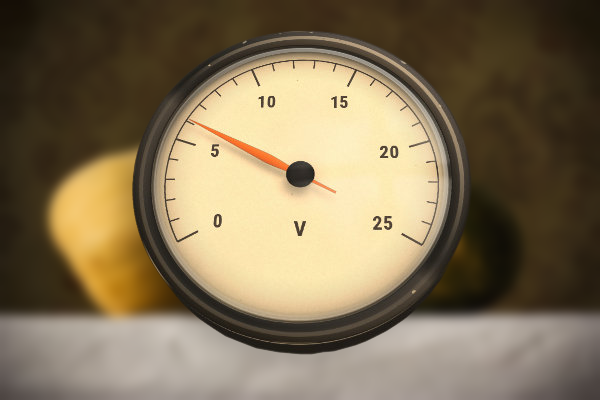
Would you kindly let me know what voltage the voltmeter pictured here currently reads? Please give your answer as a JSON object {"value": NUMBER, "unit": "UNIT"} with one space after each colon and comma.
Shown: {"value": 6, "unit": "V"}
